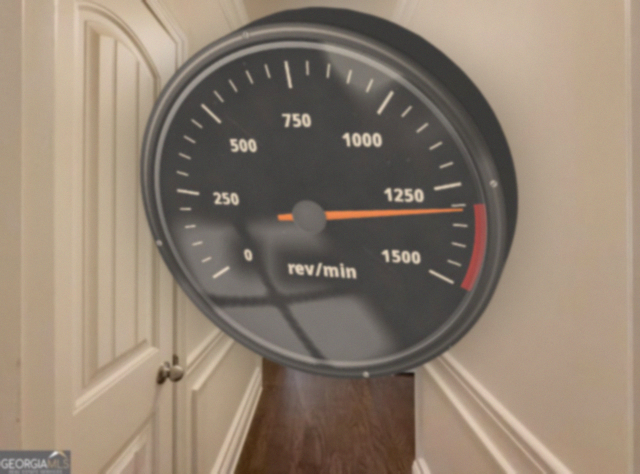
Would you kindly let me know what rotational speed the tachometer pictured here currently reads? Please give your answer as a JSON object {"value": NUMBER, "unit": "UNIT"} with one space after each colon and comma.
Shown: {"value": 1300, "unit": "rpm"}
